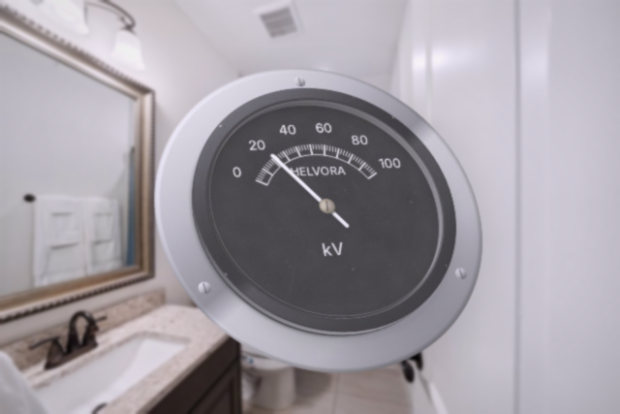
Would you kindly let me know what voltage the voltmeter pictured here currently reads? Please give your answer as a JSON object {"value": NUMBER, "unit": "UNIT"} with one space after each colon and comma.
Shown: {"value": 20, "unit": "kV"}
